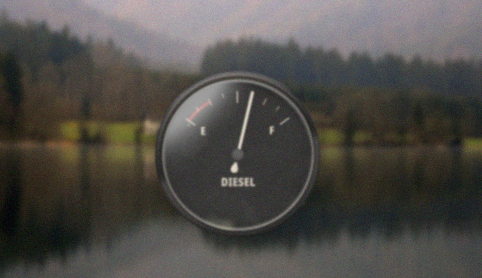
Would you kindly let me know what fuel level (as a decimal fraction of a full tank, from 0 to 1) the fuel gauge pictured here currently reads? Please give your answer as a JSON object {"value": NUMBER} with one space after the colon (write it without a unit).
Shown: {"value": 0.625}
